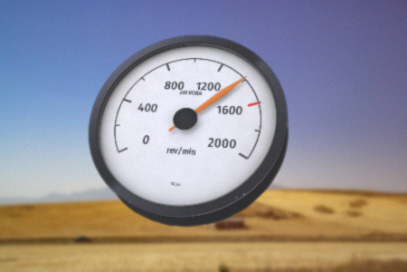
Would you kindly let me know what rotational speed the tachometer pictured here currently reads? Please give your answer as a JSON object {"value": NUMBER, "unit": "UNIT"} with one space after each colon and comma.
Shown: {"value": 1400, "unit": "rpm"}
